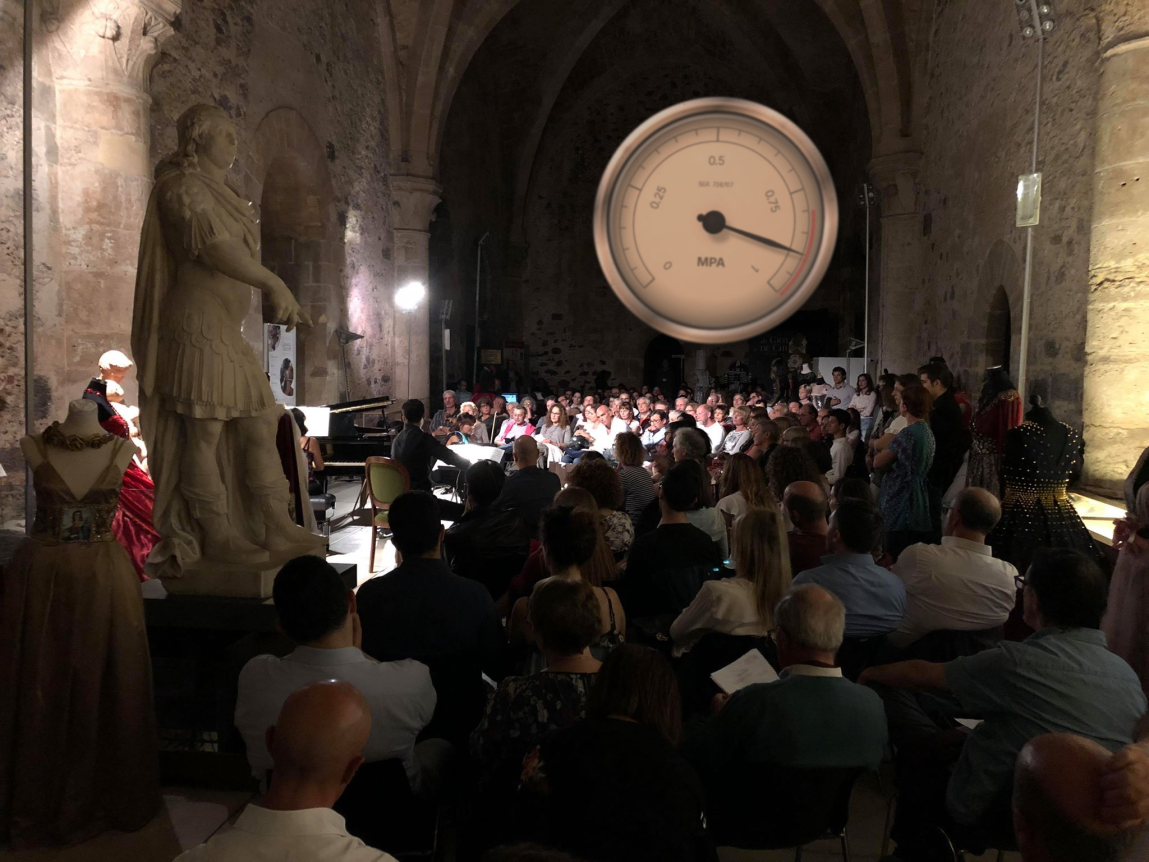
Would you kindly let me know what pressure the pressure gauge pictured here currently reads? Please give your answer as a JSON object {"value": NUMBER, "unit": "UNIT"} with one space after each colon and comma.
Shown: {"value": 0.9, "unit": "MPa"}
